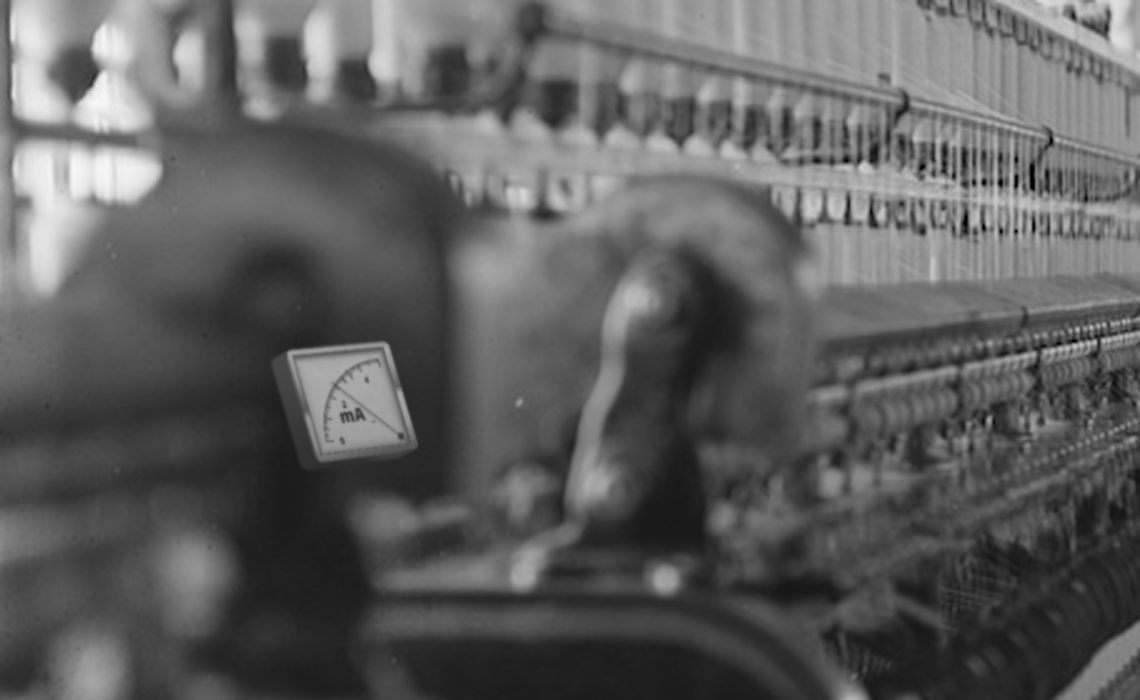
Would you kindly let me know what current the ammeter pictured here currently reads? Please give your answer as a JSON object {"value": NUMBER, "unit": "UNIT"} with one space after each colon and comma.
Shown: {"value": 2.5, "unit": "mA"}
